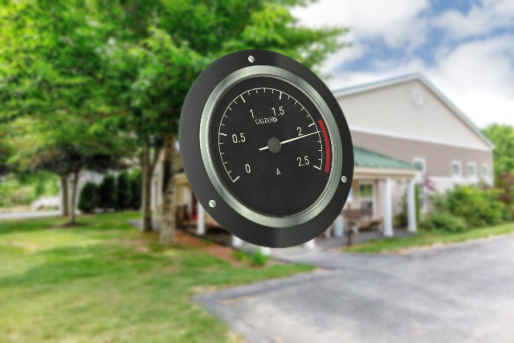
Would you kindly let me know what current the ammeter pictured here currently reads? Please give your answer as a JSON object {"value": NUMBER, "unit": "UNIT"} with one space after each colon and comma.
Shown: {"value": 2.1, "unit": "A"}
